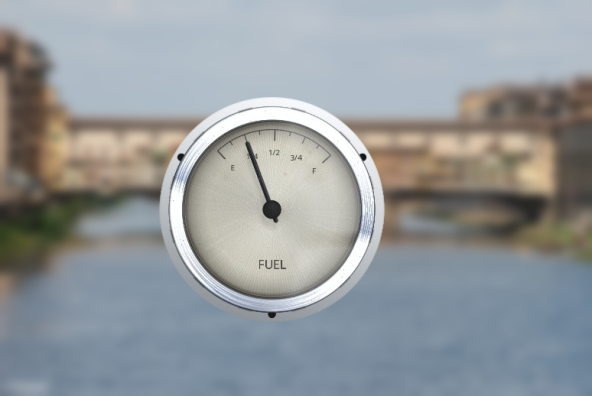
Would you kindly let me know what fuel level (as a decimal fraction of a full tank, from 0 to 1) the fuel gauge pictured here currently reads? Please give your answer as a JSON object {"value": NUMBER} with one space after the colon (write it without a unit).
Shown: {"value": 0.25}
